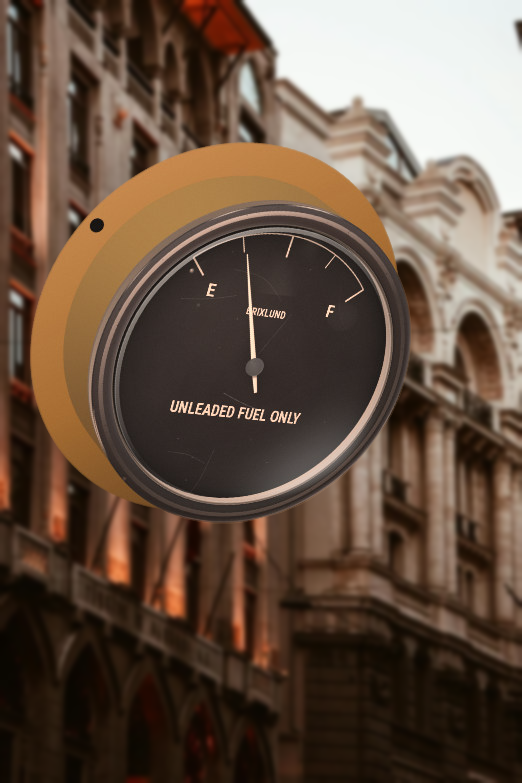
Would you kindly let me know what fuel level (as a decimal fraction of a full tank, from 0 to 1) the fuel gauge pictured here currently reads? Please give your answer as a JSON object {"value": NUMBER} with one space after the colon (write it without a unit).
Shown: {"value": 0.25}
